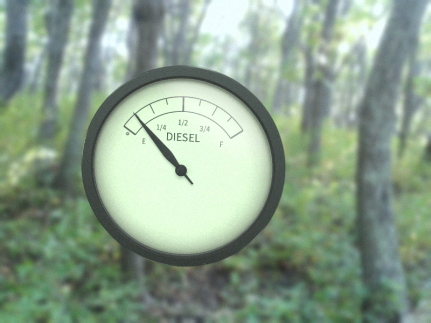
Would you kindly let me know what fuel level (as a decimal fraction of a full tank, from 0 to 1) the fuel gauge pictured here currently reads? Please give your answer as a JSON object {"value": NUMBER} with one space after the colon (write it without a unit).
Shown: {"value": 0.125}
